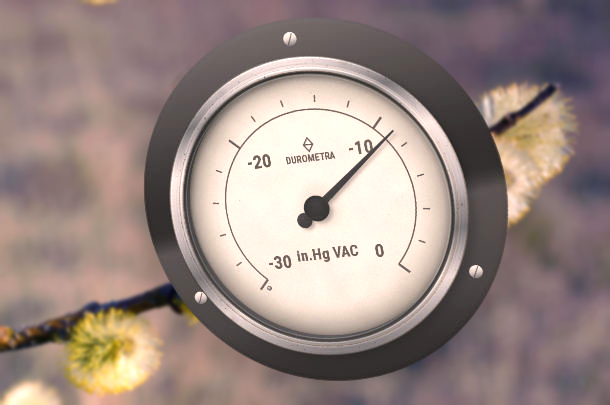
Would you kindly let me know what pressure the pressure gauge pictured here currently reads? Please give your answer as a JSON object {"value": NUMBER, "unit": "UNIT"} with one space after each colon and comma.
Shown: {"value": -9, "unit": "inHg"}
